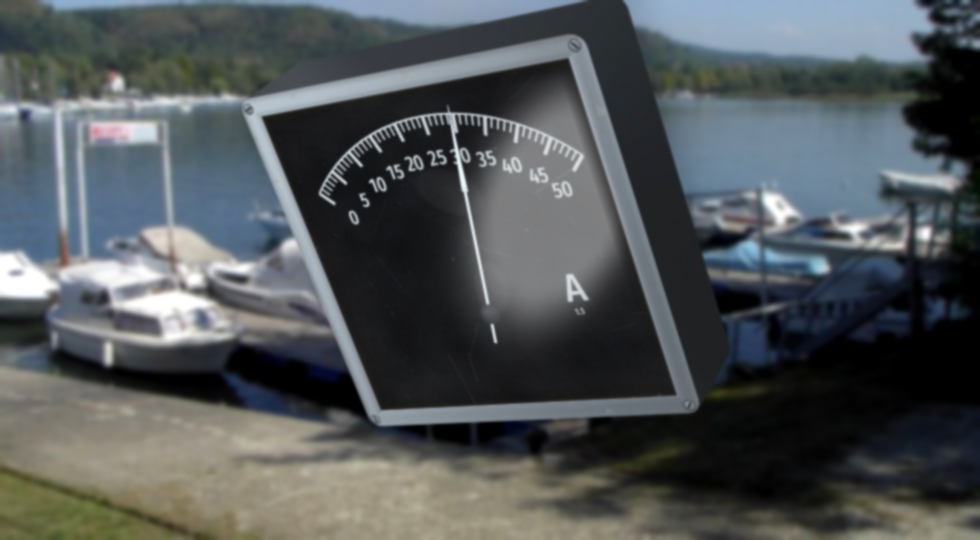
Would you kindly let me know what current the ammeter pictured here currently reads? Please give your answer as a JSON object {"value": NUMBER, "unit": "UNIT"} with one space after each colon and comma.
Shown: {"value": 30, "unit": "A"}
